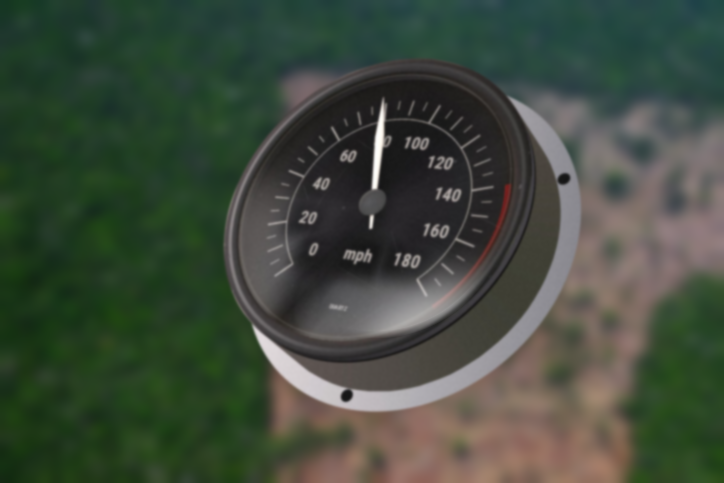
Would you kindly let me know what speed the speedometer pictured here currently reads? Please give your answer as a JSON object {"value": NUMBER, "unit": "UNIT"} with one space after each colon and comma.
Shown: {"value": 80, "unit": "mph"}
